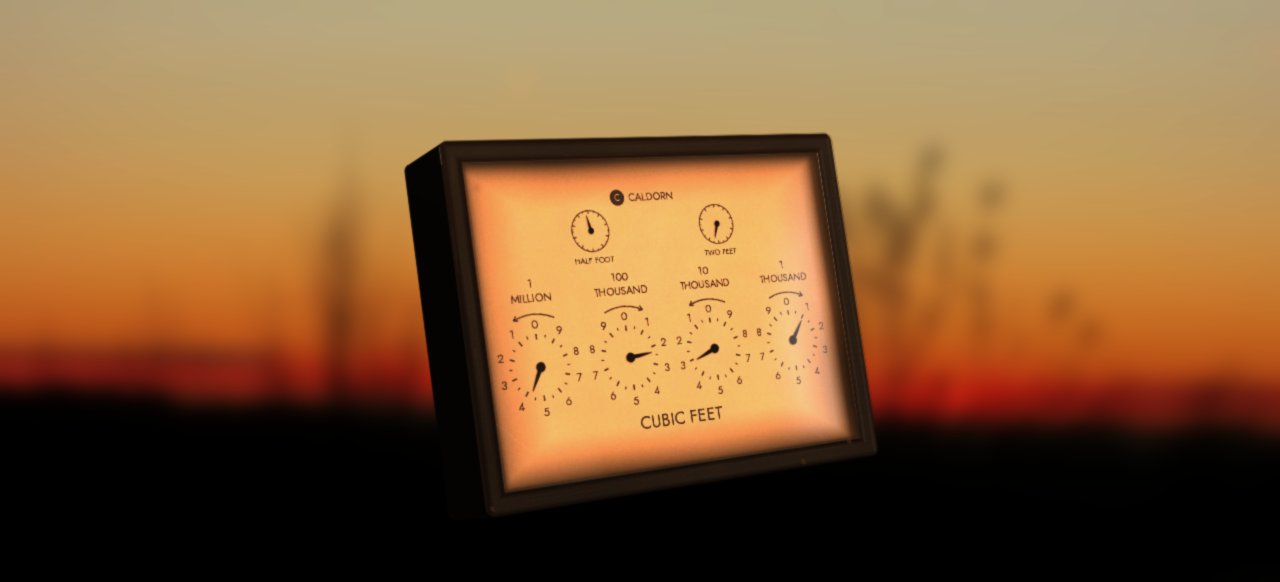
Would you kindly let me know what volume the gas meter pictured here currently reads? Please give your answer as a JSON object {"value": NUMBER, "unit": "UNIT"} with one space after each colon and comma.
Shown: {"value": 423100, "unit": "ft³"}
